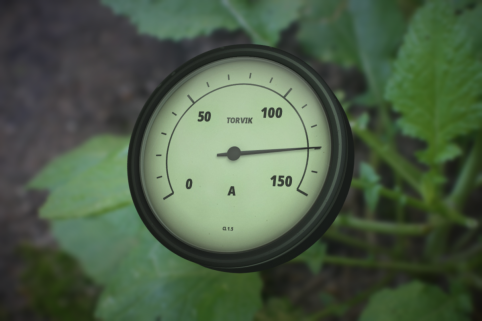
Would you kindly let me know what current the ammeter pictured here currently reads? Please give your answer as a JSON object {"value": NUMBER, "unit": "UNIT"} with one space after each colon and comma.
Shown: {"value": 130, "unit": "A"}
